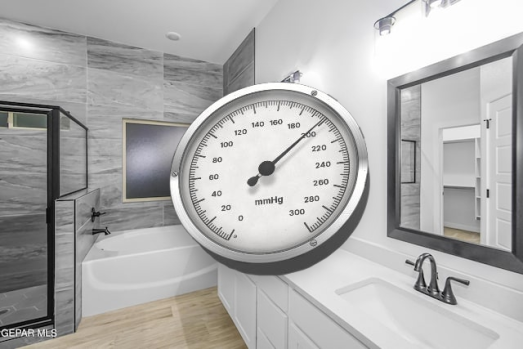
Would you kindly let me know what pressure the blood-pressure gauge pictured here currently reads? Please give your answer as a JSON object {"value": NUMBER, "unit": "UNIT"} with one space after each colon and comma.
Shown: {"value": 200, "unit": "mmHg"}
